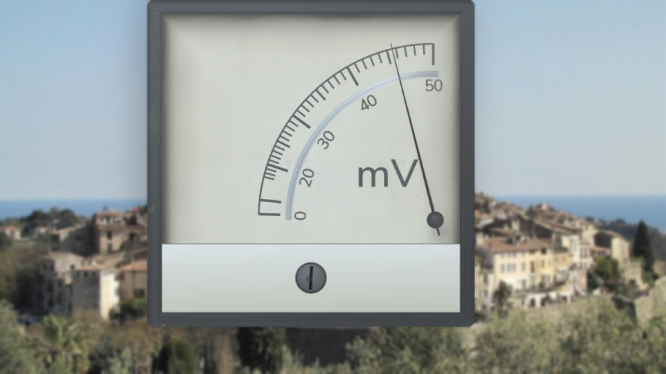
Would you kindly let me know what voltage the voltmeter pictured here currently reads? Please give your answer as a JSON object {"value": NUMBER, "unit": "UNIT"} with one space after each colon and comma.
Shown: {"value": 45.5, "unit": "mV"}
